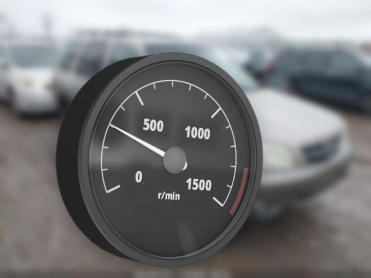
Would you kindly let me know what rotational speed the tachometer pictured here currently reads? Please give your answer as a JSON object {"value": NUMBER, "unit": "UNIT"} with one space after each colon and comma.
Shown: {"value": 300, "unit": "rpm"}
